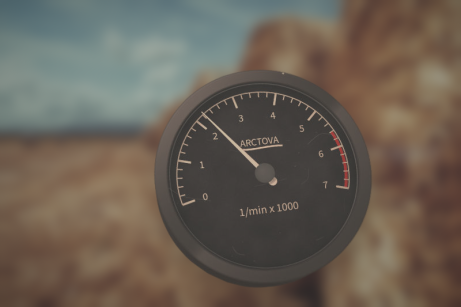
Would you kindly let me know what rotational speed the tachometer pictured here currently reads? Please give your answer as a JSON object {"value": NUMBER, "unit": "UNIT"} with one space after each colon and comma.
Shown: {"value": 2200, "unit": "rpm"}
